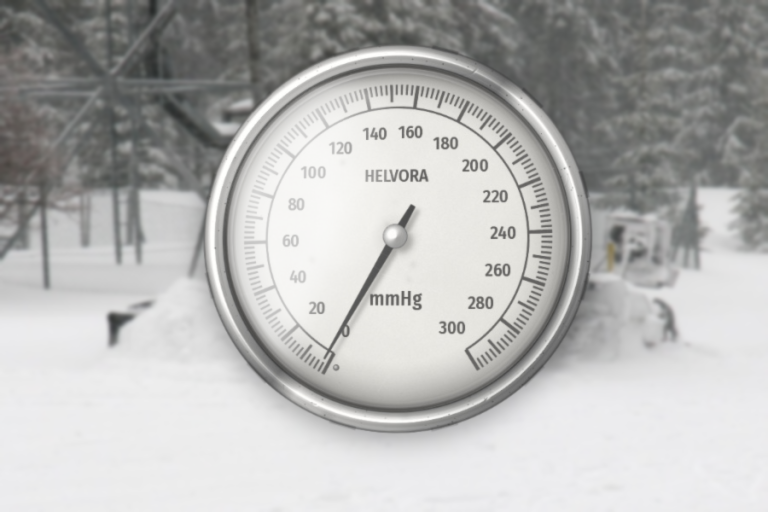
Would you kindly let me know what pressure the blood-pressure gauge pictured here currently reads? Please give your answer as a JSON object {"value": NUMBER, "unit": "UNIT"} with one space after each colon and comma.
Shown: {"value": 2, "unit": "mmHg"}
